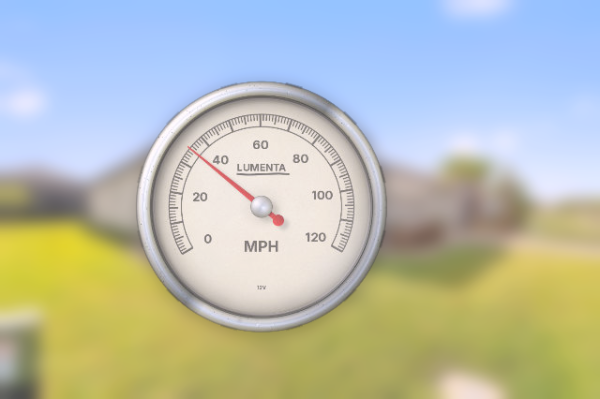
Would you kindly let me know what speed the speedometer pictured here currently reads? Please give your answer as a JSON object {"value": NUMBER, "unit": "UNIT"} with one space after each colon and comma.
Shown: {"value": 35, "unit": "mph"}
